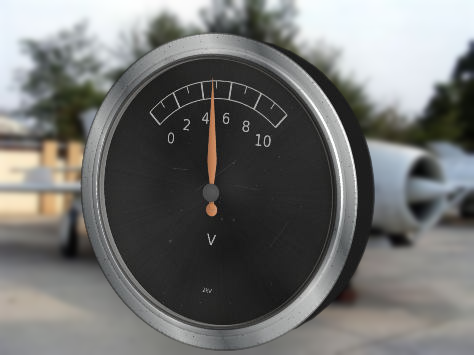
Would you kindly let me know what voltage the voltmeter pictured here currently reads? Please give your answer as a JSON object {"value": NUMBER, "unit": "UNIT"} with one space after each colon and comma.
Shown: {"value": 5, "unit": "V"}
